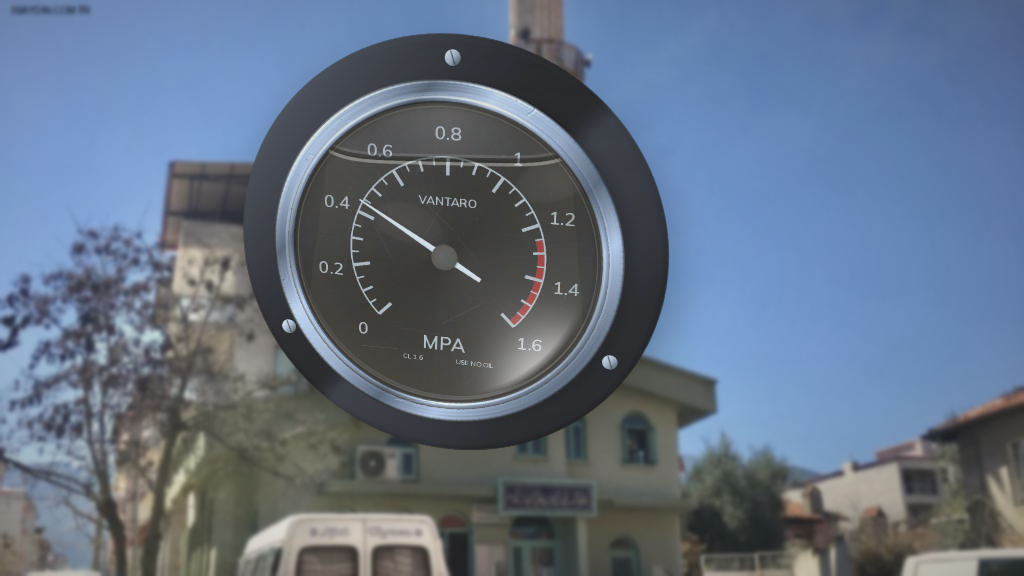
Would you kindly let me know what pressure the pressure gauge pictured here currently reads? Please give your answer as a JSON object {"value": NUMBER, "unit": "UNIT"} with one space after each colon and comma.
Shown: {"value": 0.45, "unit": "MPa"}
